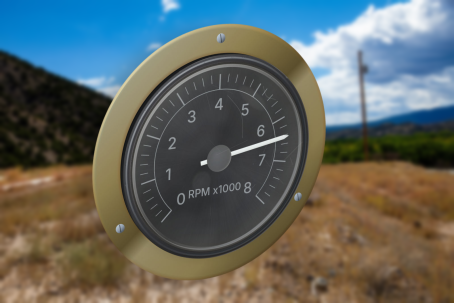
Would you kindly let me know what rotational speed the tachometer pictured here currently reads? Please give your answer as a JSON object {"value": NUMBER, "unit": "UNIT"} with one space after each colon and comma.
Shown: {"value": 6400, "unit": "rpm"}
